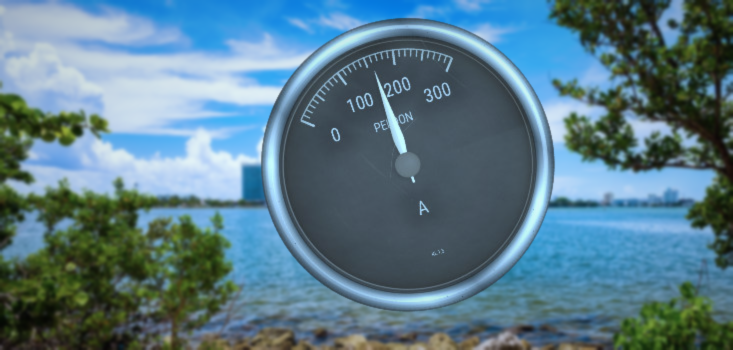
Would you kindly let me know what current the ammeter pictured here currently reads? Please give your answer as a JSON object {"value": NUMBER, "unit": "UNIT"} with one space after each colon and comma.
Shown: {"value": 160, "unit": "A"}
